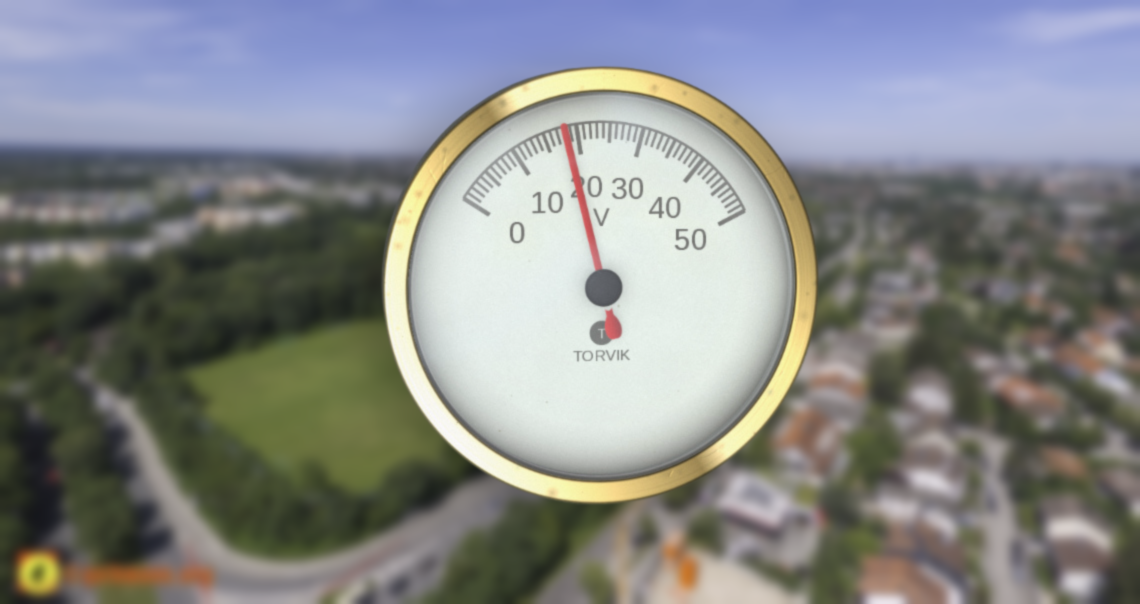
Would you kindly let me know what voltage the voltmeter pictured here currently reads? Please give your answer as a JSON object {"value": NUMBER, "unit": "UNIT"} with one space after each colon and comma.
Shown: {"value": 18, "unit": "V"}
